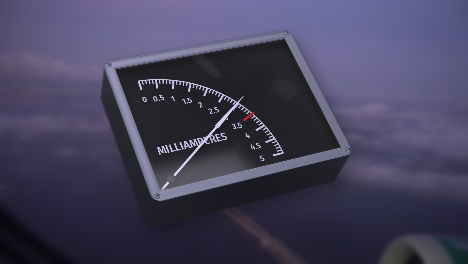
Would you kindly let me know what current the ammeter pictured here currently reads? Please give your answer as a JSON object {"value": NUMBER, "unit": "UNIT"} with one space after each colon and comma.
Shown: {"value": 3, "unit": "mA"}
